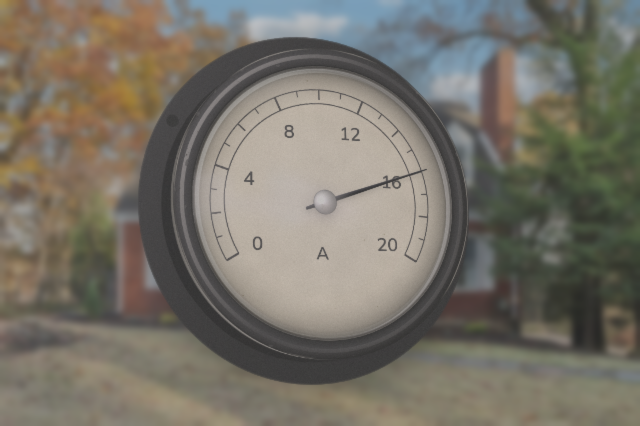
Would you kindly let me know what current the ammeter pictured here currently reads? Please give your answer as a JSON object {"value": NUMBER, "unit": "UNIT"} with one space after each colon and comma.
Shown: {"value": 16, "unit": "A"}
